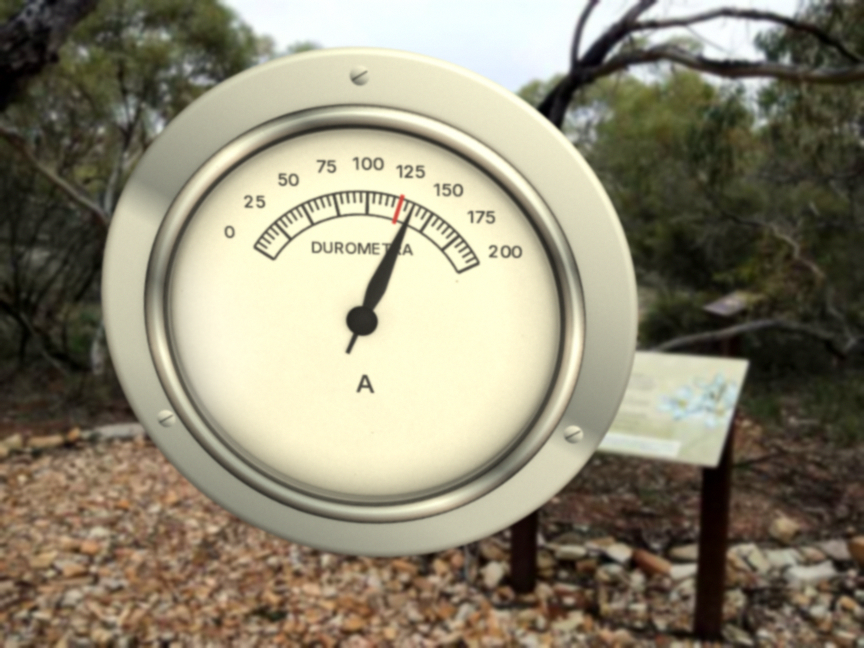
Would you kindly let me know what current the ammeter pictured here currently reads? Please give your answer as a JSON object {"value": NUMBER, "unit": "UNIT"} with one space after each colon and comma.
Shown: {"value": 135, "unit": "A"}
